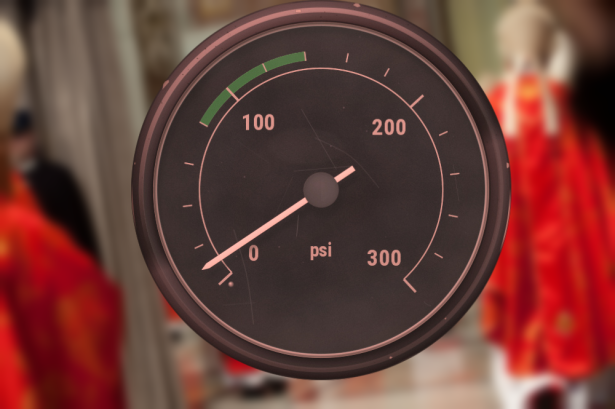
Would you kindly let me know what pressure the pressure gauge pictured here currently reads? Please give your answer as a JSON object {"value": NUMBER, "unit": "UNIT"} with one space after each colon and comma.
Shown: {"value": 10, "unit": "psi"}
